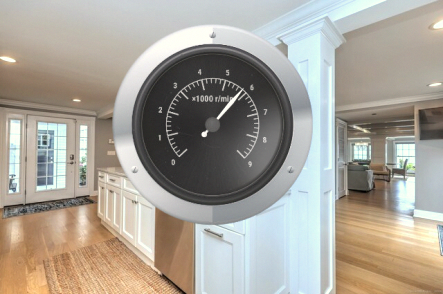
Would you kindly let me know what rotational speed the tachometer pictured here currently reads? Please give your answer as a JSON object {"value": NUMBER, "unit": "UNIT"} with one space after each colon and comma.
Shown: {"value": 5800, "unit": "rpm"}
